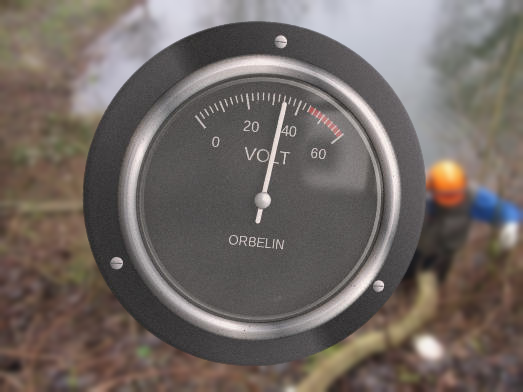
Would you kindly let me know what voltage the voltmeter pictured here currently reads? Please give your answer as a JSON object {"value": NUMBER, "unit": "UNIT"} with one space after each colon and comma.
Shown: {"value": 34, "unit": "V"}
